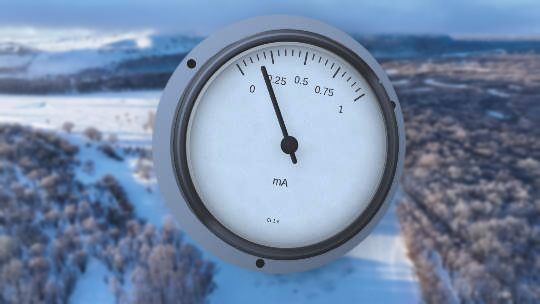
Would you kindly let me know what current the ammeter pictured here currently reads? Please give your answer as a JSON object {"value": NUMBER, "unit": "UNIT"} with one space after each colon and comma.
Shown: {"value": 0.15, "unit": "mA"}
